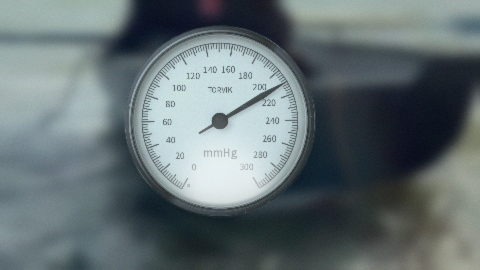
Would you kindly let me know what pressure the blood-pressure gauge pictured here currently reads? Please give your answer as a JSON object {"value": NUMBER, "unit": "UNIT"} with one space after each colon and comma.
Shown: {"value": 210, "unit": "mmHg"}
